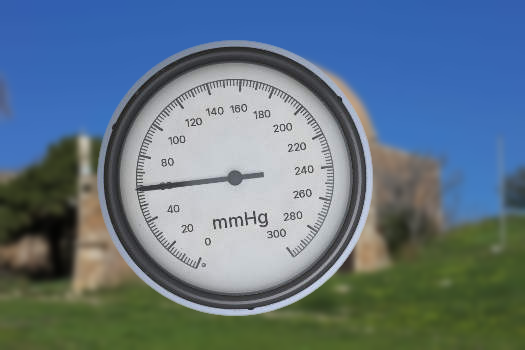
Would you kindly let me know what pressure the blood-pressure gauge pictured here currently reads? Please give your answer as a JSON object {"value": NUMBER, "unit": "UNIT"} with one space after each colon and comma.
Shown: {"value": 60, "unit": "mmHg"}
